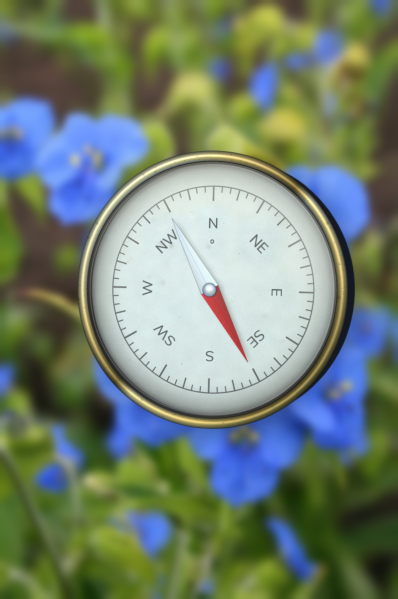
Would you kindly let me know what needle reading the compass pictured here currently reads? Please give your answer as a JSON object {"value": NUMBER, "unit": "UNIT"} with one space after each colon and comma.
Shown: {"value": 150, "unit": "°"}
